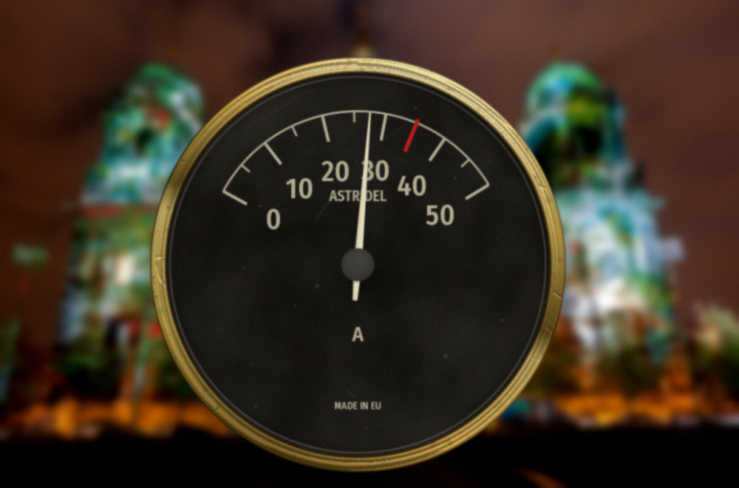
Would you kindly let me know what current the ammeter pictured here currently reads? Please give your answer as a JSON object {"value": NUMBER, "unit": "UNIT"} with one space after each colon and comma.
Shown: {"value": 27.5, "unit": "A"}
